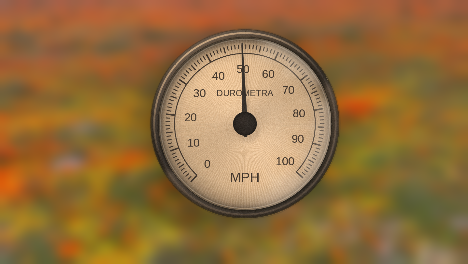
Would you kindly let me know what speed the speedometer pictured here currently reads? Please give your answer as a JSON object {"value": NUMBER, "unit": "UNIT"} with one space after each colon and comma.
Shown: {"value": 50, "unit": "mph"}
